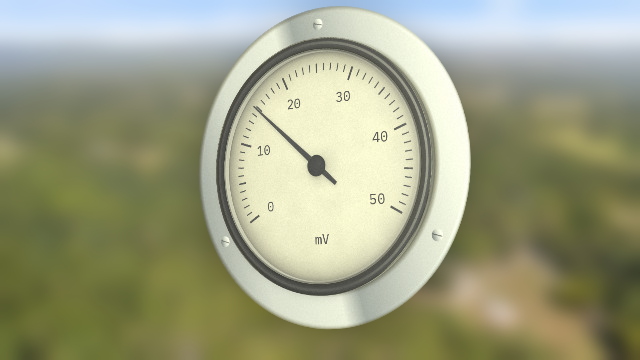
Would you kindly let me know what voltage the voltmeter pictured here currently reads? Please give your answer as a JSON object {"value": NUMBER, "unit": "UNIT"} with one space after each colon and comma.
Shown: {"value": 15, "unit": "mV"}
